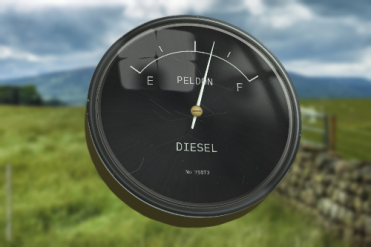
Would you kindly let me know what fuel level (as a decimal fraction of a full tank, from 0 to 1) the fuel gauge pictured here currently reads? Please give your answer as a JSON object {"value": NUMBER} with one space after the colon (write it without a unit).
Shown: {"value": 0.625}
